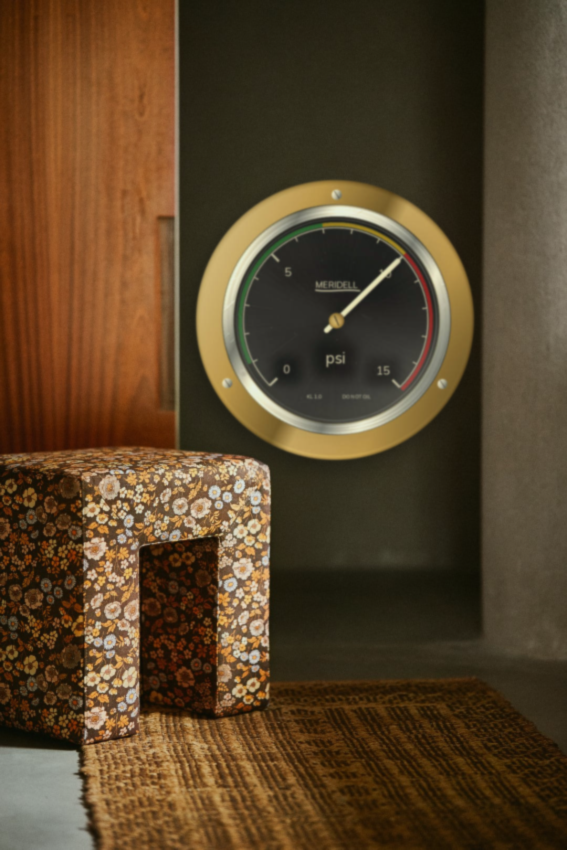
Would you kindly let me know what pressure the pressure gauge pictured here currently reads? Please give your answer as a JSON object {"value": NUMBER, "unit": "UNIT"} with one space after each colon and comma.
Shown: {"value": 10, "unit": "psi"}
